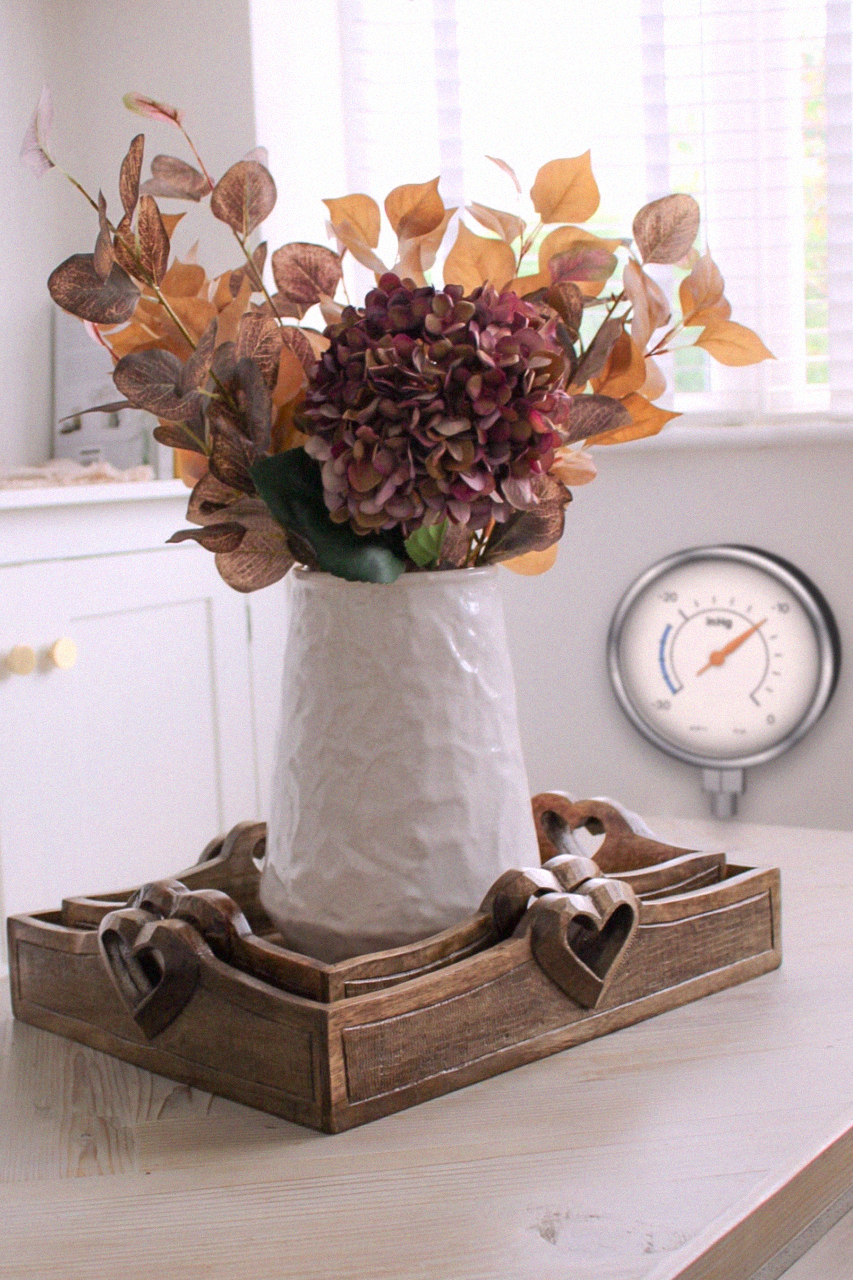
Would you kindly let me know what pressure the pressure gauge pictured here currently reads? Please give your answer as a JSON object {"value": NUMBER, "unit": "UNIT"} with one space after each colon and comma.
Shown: {"value": -10, "unit": "inHg"}
